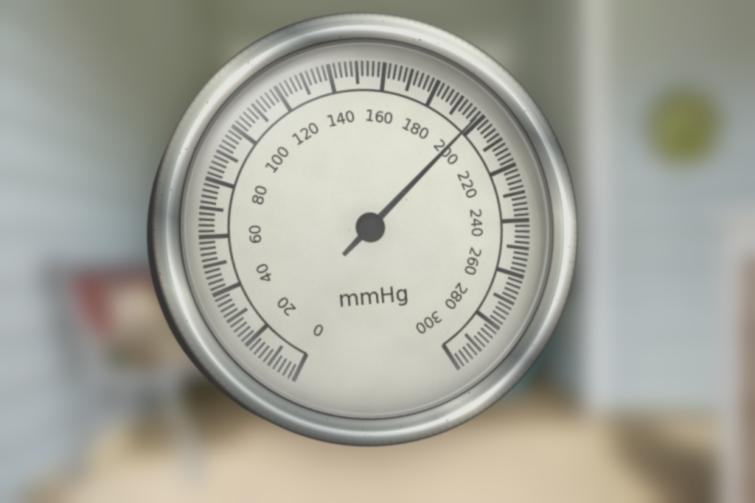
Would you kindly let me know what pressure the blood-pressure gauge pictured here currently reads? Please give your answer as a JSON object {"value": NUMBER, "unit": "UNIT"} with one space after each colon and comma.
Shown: {"value": 198, "unit": "mmHg"}
